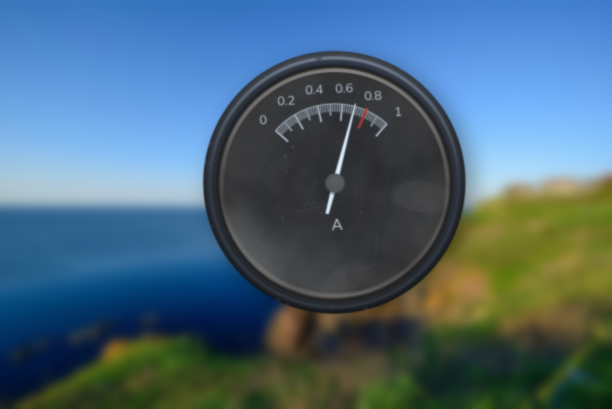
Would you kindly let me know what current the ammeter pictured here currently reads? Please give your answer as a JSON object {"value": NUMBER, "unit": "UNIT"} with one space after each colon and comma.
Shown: {"value": 0.7, "unit": "A"}
